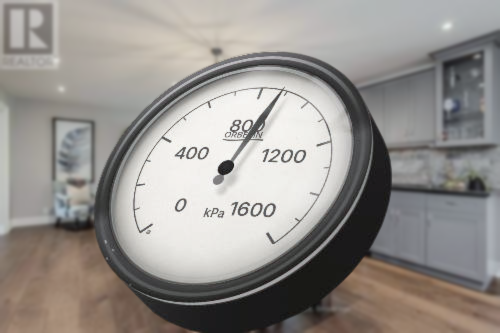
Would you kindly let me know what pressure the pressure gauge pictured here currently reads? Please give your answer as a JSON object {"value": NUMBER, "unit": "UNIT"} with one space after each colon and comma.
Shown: {"value": 900, "unit": "kPa"}
